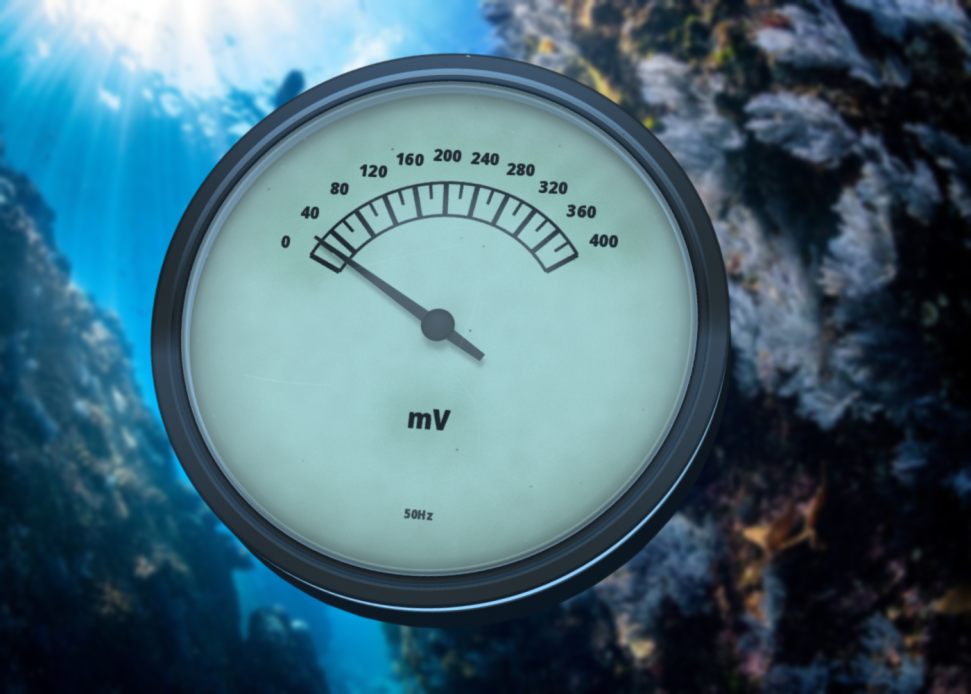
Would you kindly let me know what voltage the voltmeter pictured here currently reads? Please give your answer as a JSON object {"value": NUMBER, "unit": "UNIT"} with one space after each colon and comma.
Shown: {"value": 20, "unit": "mV"}
